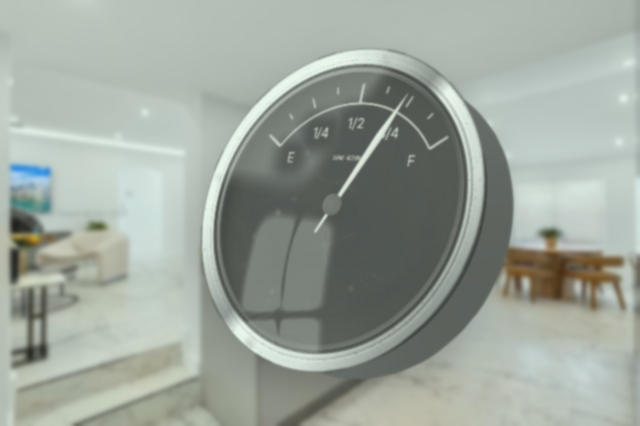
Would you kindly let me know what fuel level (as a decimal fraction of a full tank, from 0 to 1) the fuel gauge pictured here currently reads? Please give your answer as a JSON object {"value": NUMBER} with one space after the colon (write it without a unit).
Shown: {"value": 0.75}
